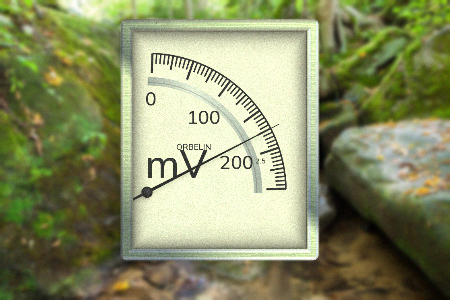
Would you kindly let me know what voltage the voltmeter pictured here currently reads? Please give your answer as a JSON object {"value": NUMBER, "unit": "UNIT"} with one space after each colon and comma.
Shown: {"value": 175, "unit": "mV"}
